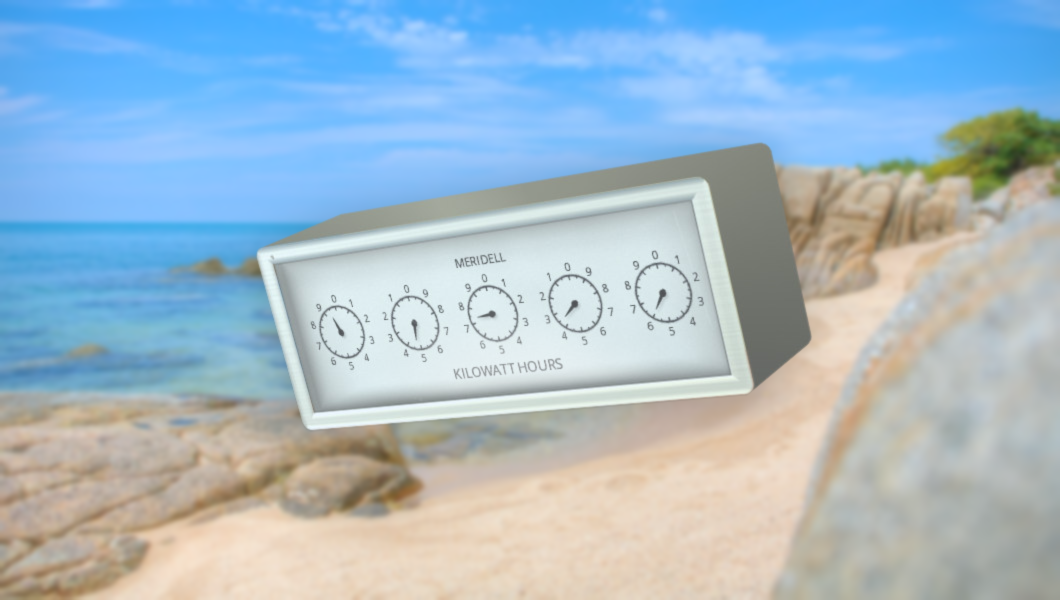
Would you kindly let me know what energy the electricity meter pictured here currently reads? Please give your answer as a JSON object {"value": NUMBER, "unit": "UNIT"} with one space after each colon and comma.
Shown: {"value": 94736, "unit": "kWh"}
